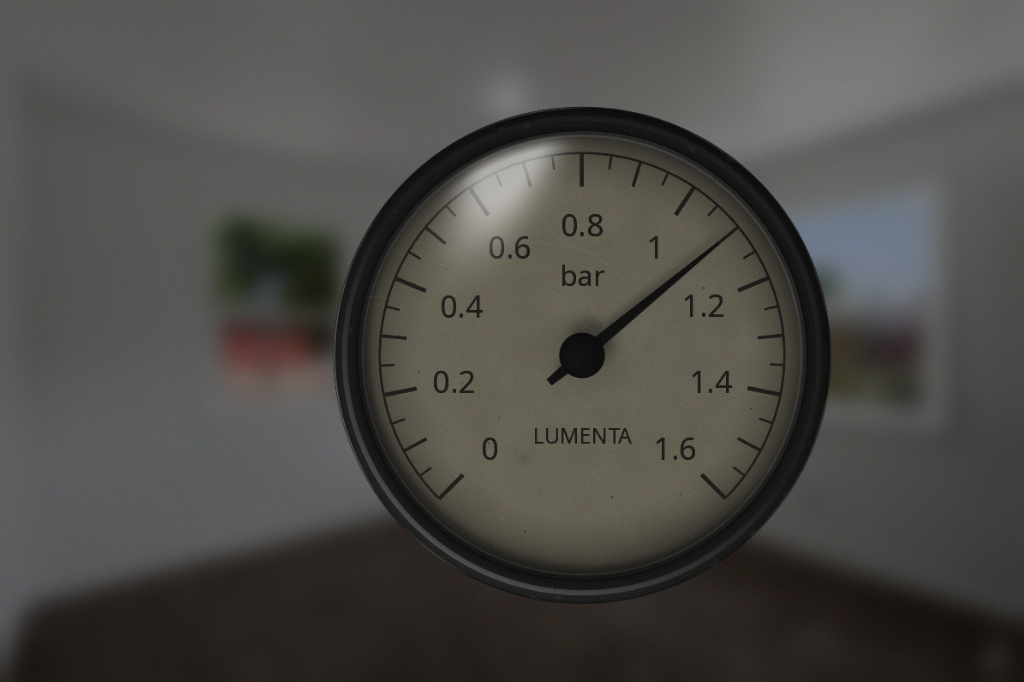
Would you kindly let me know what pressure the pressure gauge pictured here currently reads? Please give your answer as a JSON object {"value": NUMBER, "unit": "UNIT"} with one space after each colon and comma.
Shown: {"value": 1.1, "unit": "bar"}
